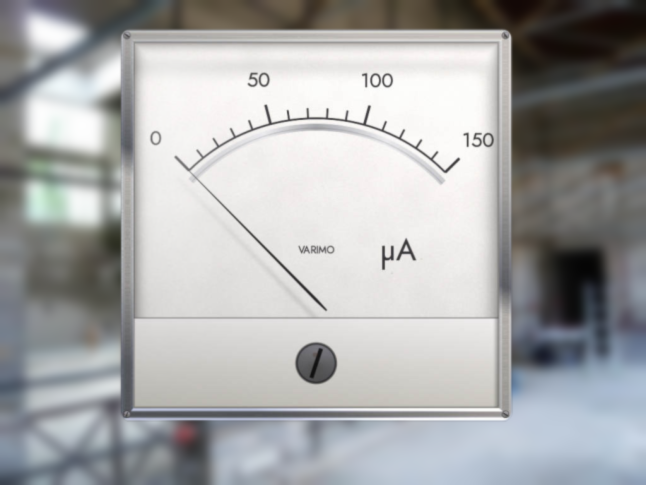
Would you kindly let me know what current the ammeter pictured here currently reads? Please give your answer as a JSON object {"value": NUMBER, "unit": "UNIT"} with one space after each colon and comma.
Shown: {"value": 0, "unit": "µA"}
